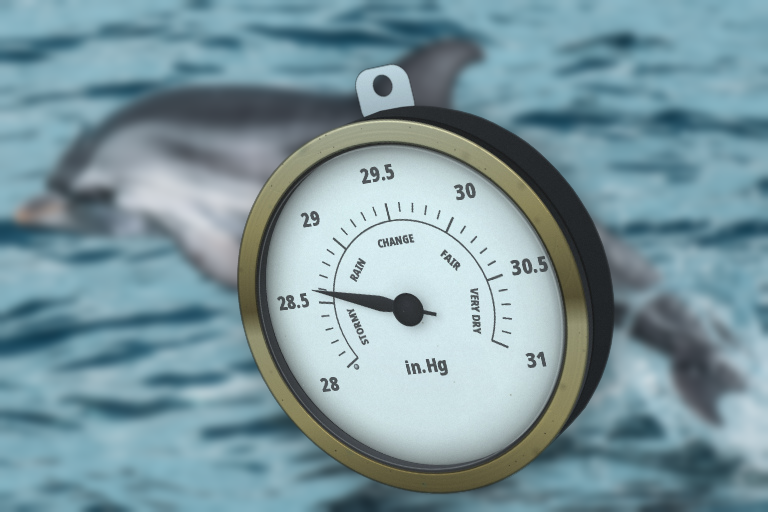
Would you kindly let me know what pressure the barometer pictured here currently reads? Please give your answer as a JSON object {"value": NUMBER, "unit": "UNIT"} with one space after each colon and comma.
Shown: {"value": 28.6, "unit": "inHg"}
